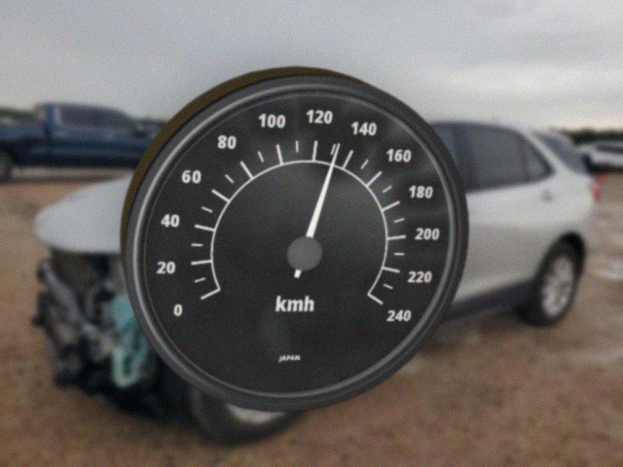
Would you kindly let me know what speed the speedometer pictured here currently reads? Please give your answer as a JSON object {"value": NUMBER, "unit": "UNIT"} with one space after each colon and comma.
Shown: {"value": 130, "unit": "km/h"}
